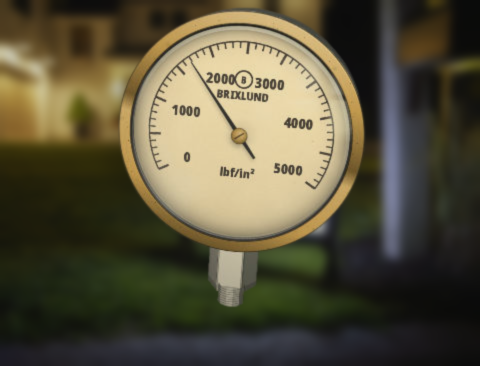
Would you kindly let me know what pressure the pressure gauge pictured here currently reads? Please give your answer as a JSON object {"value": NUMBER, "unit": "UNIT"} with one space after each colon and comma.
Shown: {"value": 1700, "unit": "psi"}
